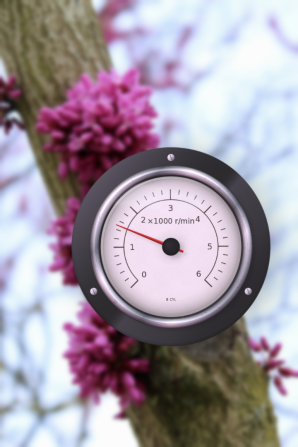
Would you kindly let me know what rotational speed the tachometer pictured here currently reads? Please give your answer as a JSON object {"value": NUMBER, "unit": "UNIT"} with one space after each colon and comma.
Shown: {"value": 1500, "unit": "rpm"}
